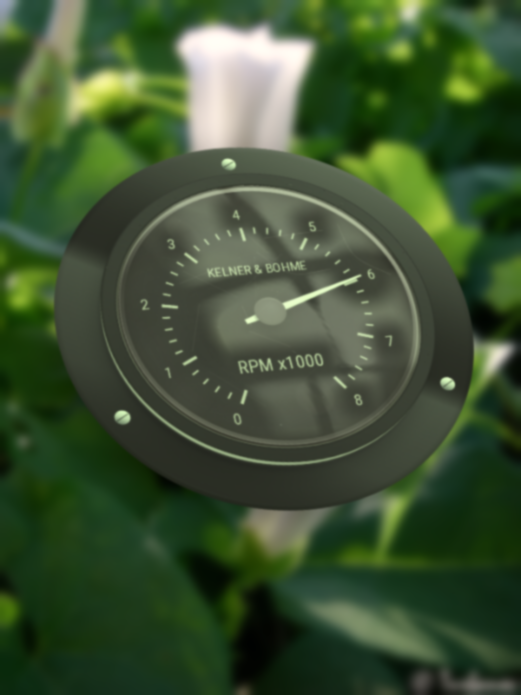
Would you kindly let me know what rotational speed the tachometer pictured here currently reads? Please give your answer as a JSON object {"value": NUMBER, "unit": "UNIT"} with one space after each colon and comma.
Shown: {"value": 6000, "unit": "rpm"}
